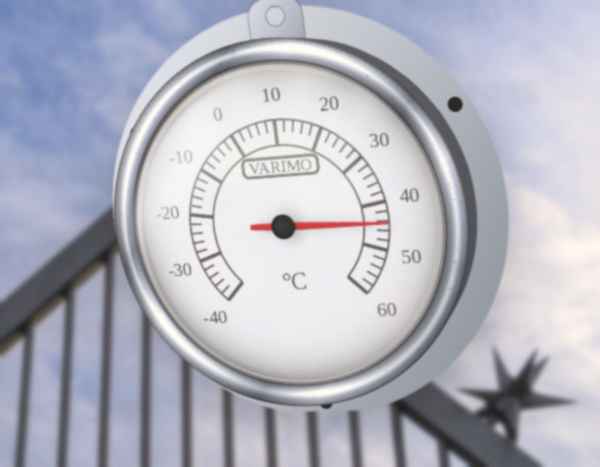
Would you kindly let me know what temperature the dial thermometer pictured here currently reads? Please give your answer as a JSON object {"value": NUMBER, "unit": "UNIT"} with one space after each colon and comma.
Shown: {"value": 44, "unit": "°C"}
